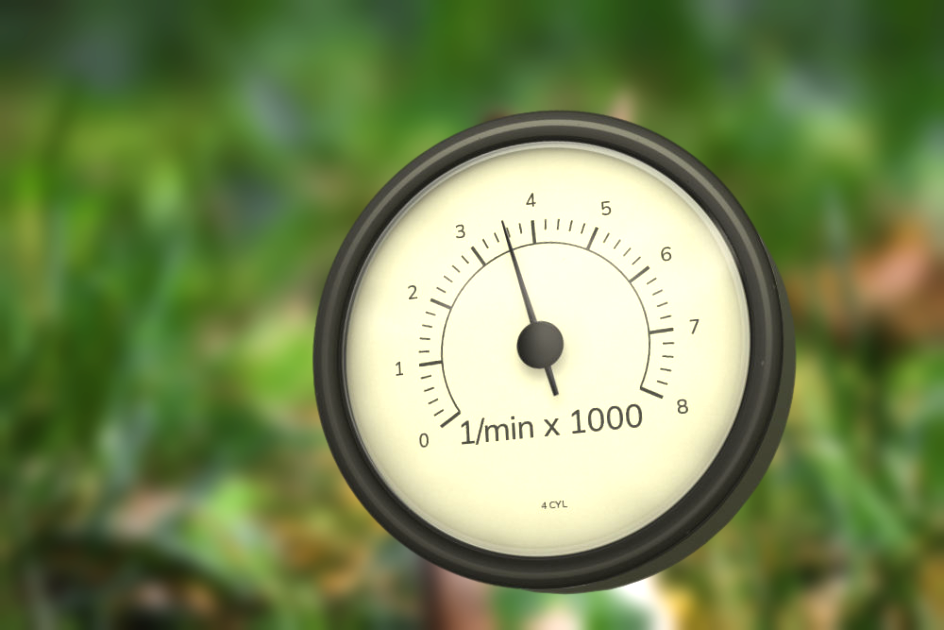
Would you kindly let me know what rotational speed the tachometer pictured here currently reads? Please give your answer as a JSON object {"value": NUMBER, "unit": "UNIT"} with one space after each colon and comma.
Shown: {"value": 3600, "unit": "rpm"}
